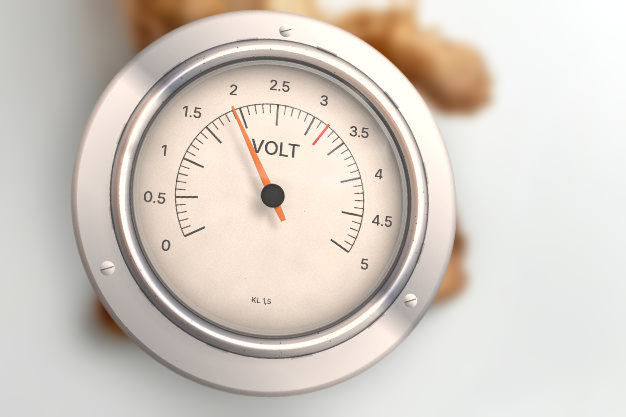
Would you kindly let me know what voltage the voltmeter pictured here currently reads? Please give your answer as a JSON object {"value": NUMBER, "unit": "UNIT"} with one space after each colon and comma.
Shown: {"value": 1.9, "unit": "V"}
